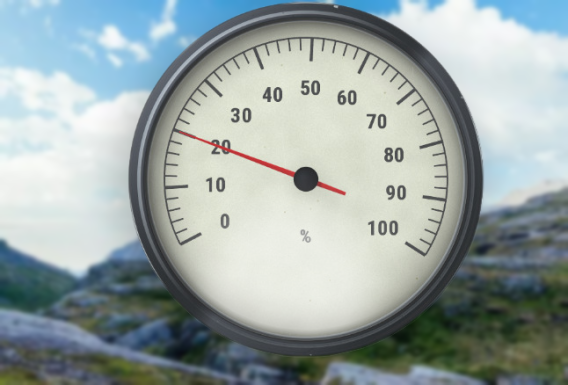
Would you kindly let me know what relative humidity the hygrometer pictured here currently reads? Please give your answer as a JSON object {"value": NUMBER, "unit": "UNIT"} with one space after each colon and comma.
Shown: {"value": 20, "unit": "%"}
